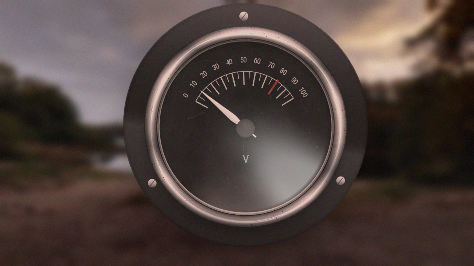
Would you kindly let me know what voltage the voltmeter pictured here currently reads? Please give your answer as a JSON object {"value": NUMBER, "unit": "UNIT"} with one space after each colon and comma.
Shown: {"value": 10, "unit": "V"}
